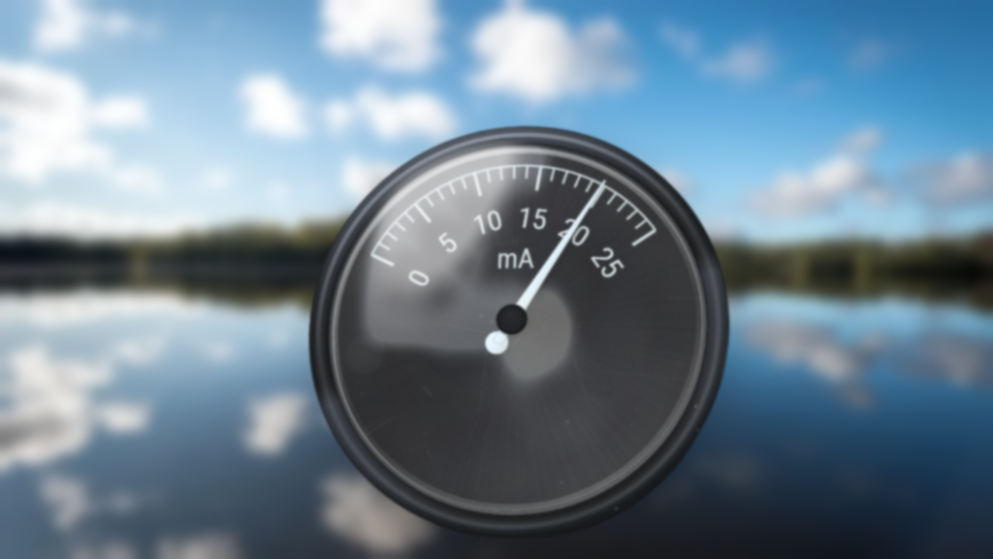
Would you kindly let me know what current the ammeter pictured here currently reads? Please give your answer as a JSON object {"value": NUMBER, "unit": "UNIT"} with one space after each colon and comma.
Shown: {"value": 20, "unit": "mA"}
